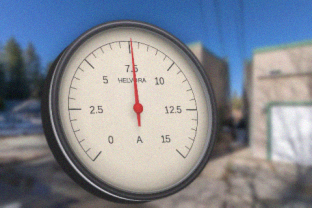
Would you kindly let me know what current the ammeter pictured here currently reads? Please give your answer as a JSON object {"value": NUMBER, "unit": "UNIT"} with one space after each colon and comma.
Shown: {"value": 7.5, "unit": "A"}
